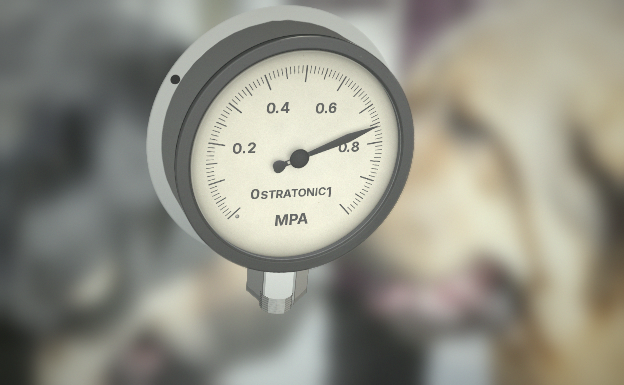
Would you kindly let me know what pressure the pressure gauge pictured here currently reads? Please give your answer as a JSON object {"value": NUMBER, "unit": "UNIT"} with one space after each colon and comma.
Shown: {"value": 0.75, "unit": "MPa"}
